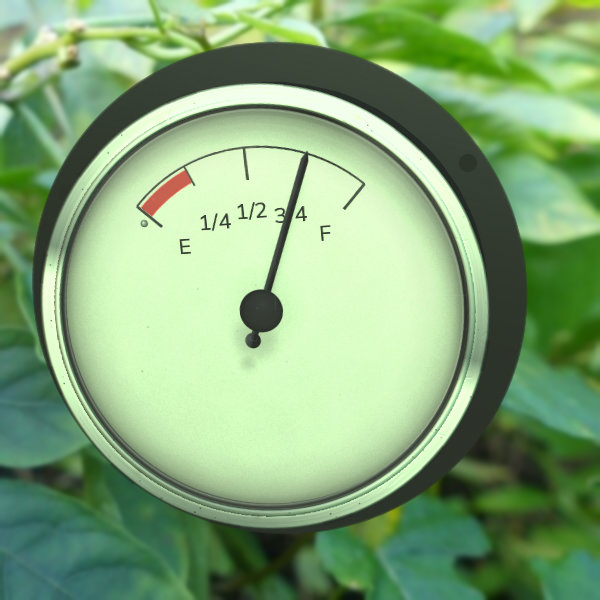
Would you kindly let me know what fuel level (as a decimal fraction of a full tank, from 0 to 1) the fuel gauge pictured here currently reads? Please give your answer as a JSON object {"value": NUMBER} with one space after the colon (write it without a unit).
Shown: {"value": 0.75}
